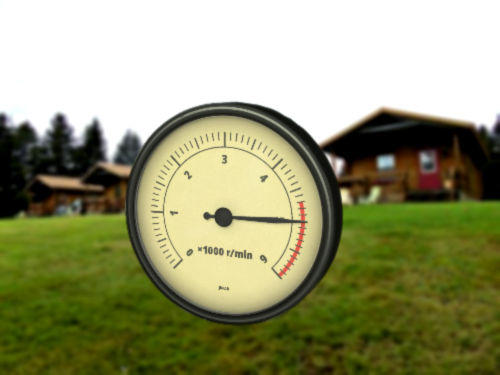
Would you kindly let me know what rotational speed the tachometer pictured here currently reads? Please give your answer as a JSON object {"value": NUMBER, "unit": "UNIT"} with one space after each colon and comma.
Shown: {"value": 5000, "unit": "rpm"}
